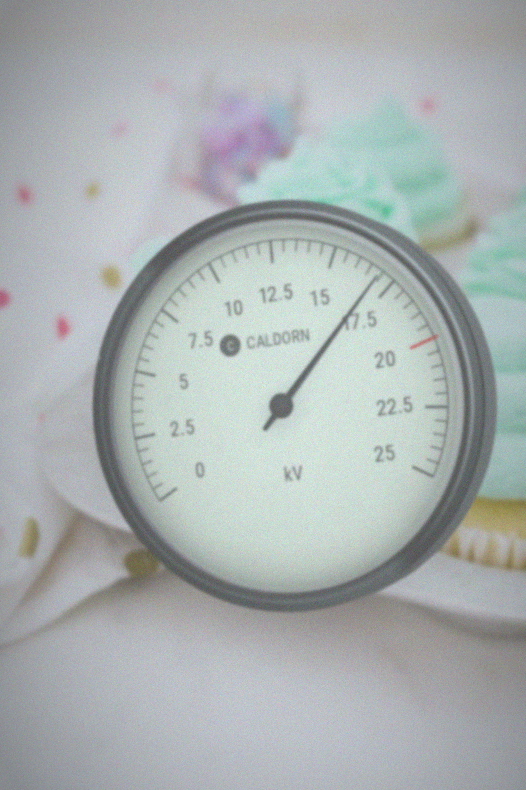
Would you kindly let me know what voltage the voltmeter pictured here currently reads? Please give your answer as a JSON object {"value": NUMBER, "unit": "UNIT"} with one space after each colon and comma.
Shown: {"value": 17, "unit": "kV"}
